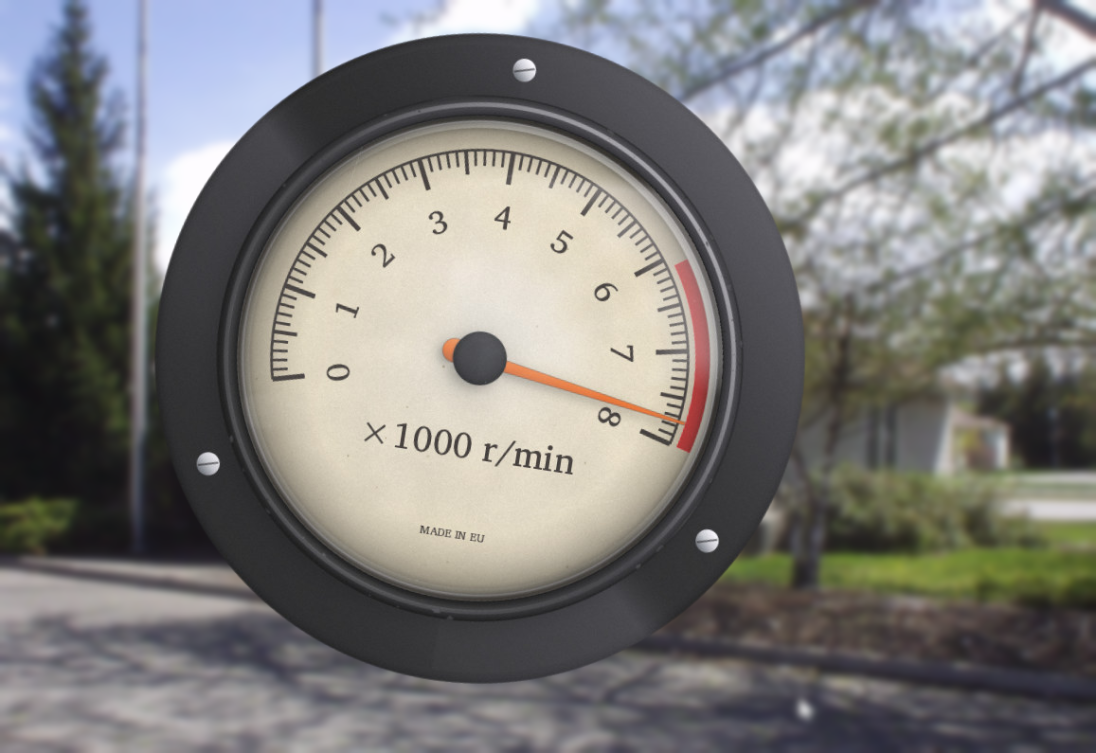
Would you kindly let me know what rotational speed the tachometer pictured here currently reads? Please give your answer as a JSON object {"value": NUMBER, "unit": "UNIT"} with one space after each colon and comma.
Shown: {"value": 7750, "unit": "rpm"}
